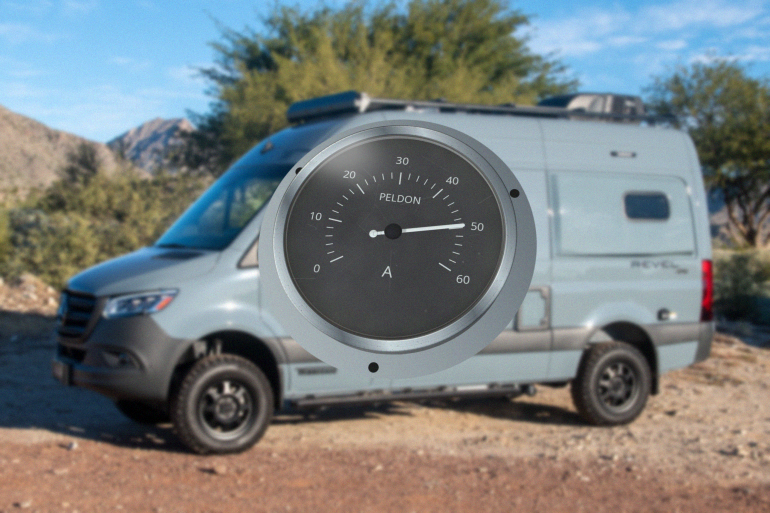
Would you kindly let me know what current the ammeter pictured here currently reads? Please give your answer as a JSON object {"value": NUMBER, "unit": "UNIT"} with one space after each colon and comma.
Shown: {"value": 50, "unit": "A"}
